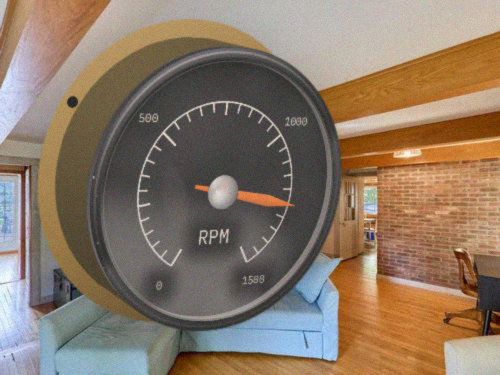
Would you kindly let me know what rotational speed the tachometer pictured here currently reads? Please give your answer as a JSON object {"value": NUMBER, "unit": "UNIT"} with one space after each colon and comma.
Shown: {"value": 1250, "unit": "rpm"}
